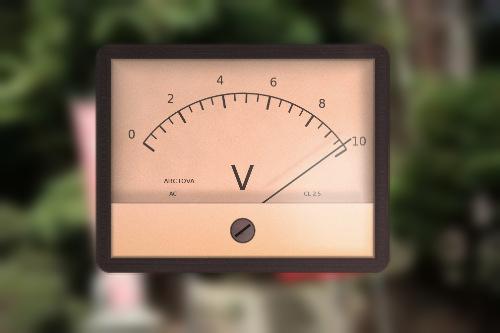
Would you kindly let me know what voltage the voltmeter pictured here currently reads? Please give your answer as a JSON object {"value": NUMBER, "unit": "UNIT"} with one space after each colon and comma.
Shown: {"value": 9.75, "unit": "V"}
